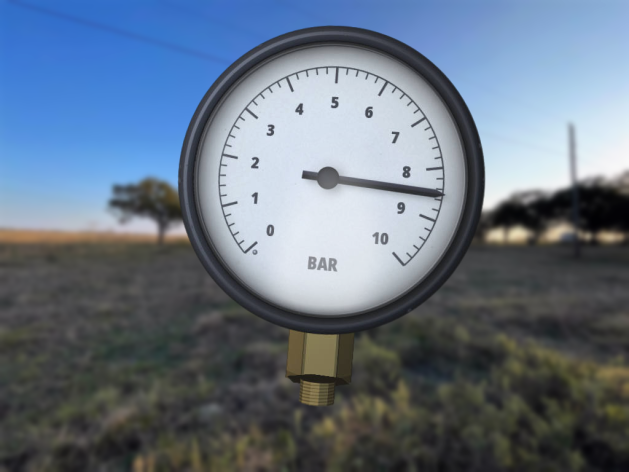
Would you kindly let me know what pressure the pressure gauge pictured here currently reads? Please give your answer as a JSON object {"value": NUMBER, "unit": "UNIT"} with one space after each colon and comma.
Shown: {"value": 8.5, "unit": "bar"}
